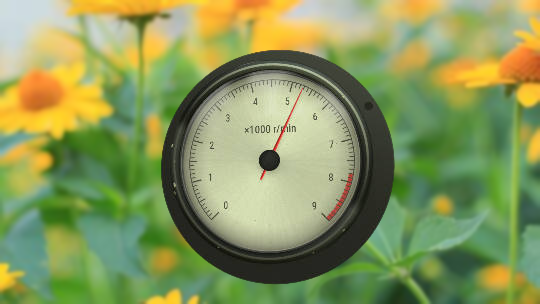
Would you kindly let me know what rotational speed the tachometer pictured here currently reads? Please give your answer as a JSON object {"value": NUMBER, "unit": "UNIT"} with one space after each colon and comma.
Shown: {"value": 5300, "unit": "rpm"}
